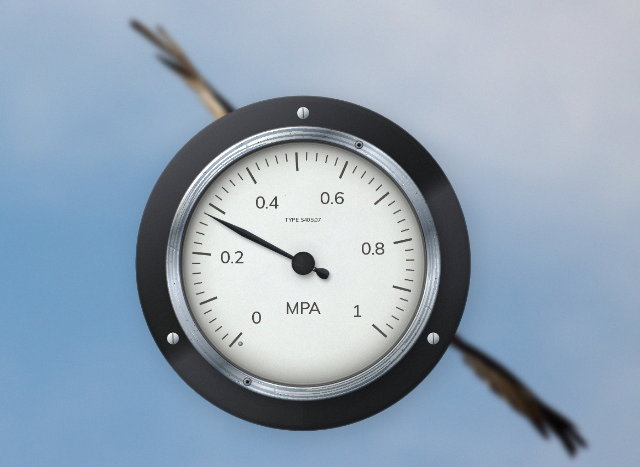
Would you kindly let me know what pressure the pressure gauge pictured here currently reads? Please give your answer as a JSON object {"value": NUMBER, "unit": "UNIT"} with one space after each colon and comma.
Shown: {"value": 0.28, "unit": "MPa"}
